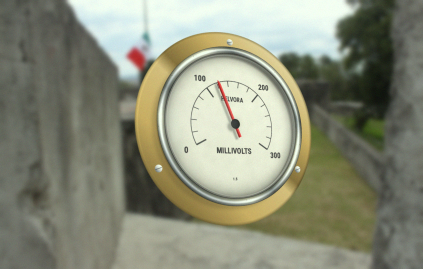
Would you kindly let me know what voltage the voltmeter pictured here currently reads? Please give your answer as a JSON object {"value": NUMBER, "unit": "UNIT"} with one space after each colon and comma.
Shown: {"value": 120, "unit": "mV"}
